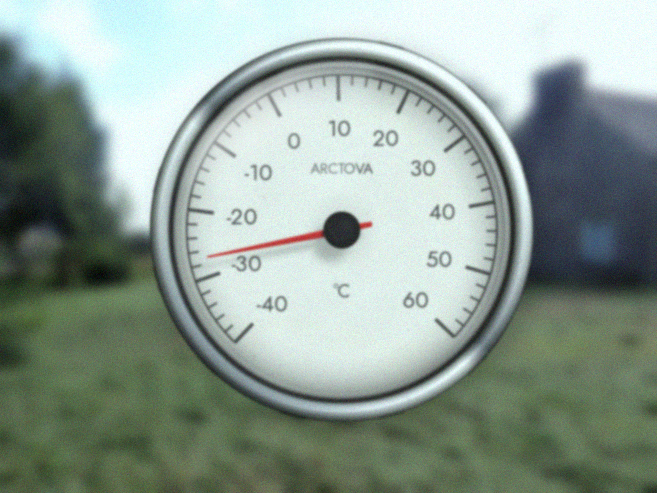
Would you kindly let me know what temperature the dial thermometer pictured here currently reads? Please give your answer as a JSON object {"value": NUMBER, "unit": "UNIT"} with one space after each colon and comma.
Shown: {"value": -27, "unit": "°C"}
